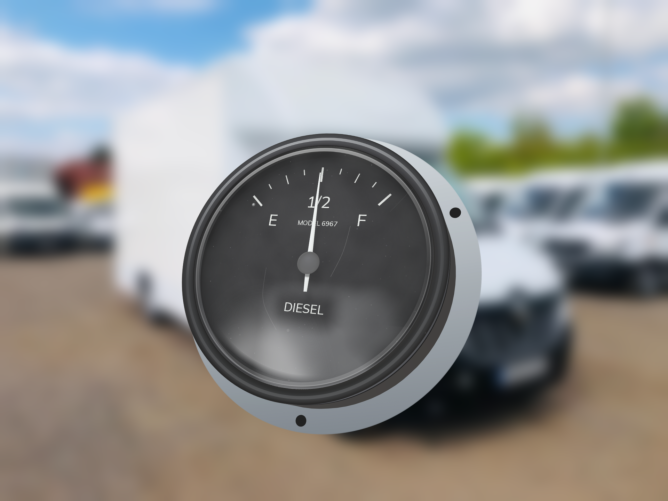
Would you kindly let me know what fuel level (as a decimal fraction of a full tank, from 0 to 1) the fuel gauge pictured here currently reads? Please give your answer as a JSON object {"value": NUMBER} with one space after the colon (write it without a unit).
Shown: {"value": 0.5}
